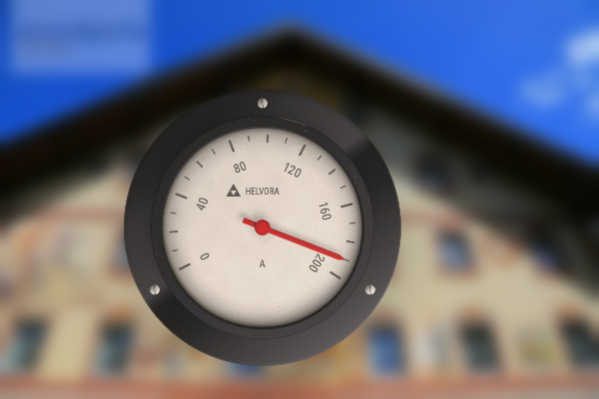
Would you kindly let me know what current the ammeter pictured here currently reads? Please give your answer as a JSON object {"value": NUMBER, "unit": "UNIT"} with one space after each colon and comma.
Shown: {"value": 190, "unit": "A"}
